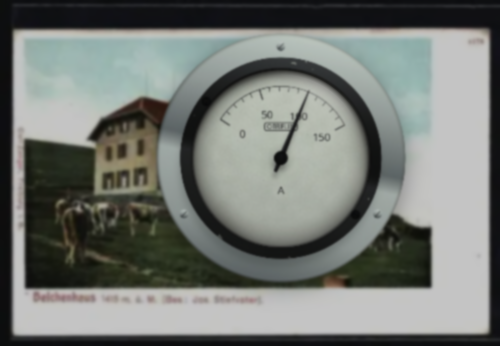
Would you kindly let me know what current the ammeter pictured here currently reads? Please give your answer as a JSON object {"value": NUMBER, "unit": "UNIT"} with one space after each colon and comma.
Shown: {"value": 100, "unit": "A"}
